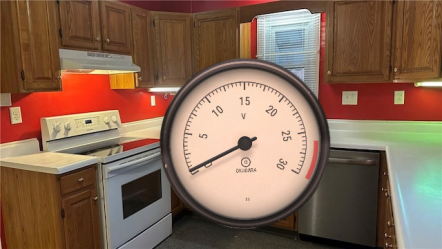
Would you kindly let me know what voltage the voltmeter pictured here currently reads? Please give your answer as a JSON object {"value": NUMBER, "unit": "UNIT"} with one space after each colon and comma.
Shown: {"value": 0.5, "unit": "V"}
